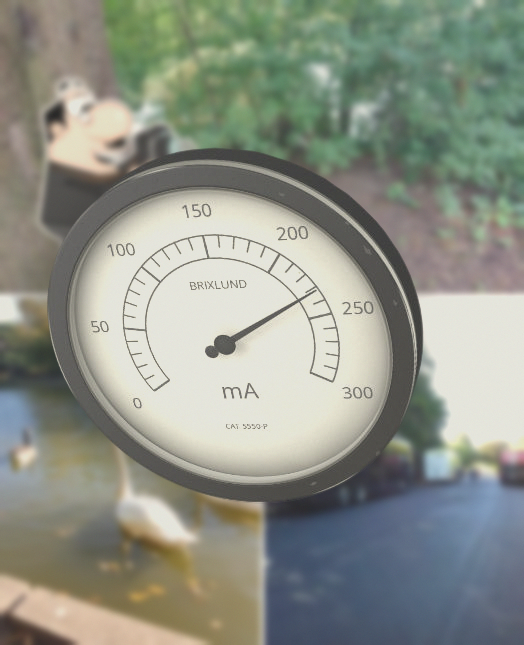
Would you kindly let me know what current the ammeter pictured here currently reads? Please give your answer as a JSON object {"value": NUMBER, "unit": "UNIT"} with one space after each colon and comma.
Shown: {"value": 230, "unit": "mA"}
